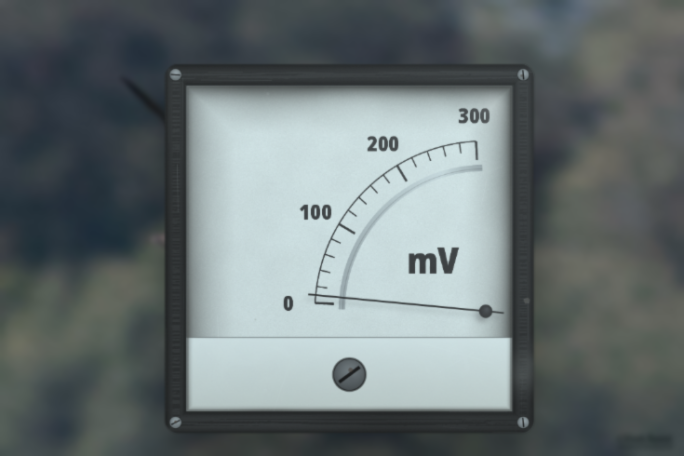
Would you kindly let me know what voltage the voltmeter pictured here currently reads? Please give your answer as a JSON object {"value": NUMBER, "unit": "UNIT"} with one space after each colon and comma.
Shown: {"value": 10, "unit": "mV"}
